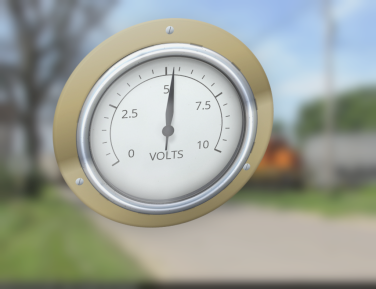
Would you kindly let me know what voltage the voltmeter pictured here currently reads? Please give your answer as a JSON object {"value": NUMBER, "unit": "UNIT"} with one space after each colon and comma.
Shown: {"value": 5.25, "unit": "V"}
